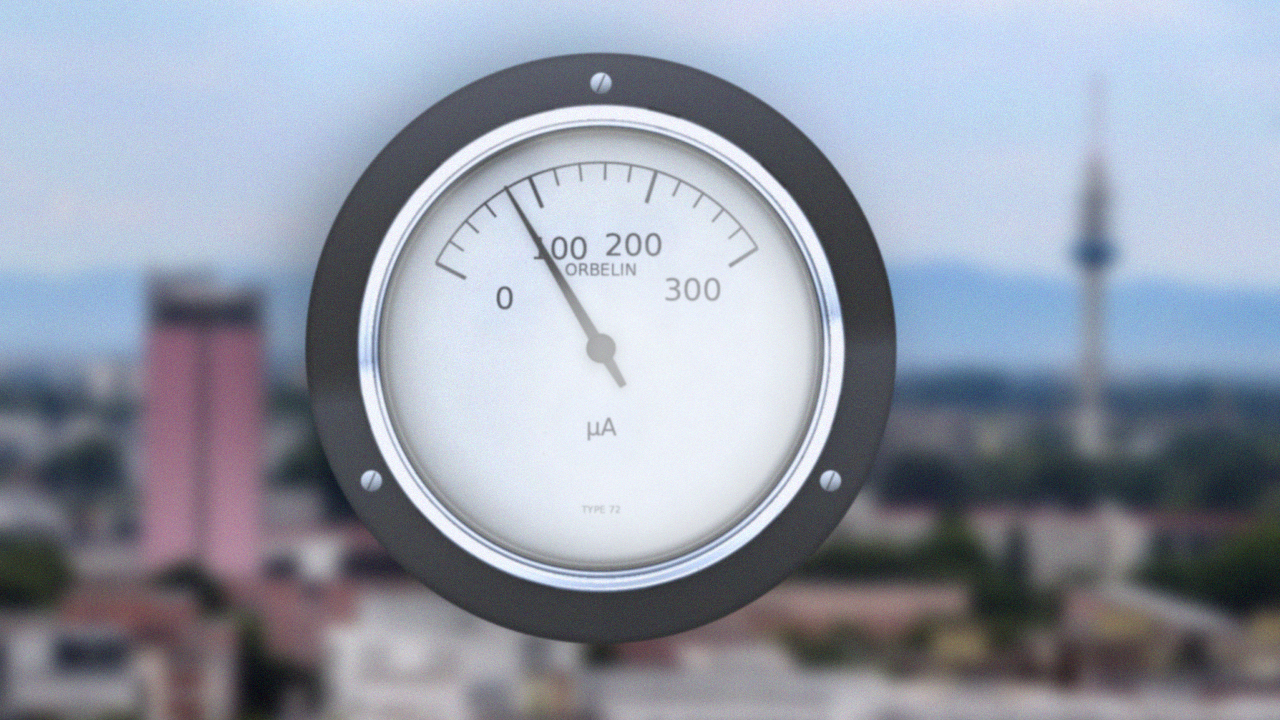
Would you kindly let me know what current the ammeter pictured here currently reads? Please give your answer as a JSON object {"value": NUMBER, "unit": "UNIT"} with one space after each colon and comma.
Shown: {"value": 80, "unit": "µA"}
